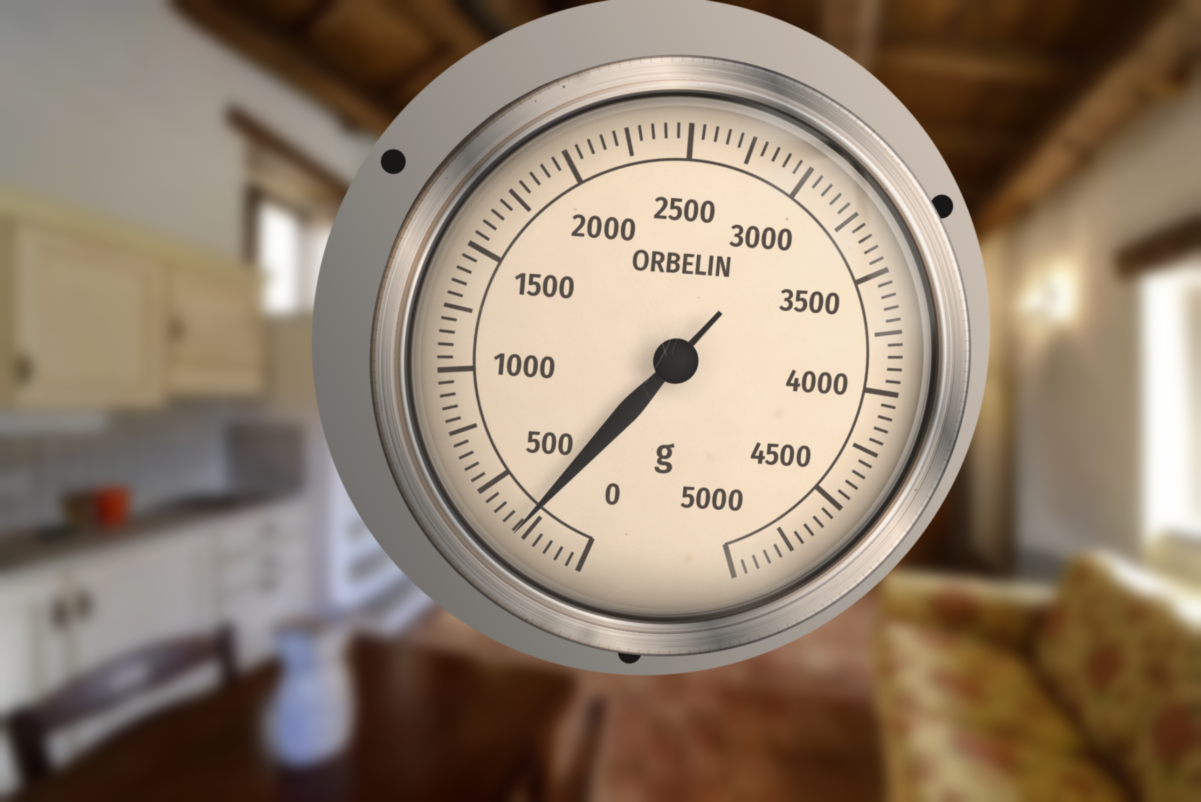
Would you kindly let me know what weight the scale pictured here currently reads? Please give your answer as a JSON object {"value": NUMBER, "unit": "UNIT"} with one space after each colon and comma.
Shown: {"value": 300, "unit": "g"}
